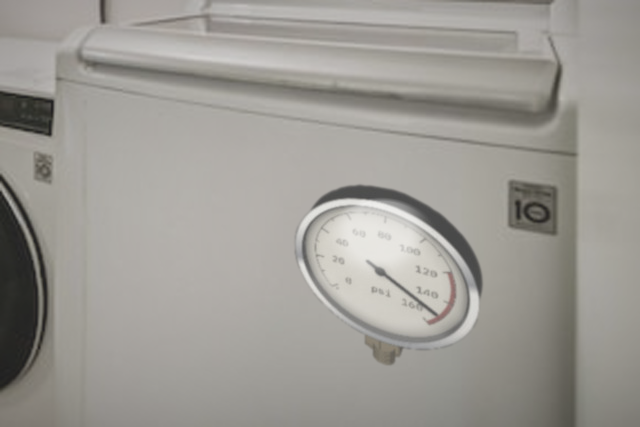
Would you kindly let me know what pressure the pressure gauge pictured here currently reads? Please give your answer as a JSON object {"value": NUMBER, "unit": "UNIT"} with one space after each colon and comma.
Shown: {"value": 150, "unit": "psi"}
